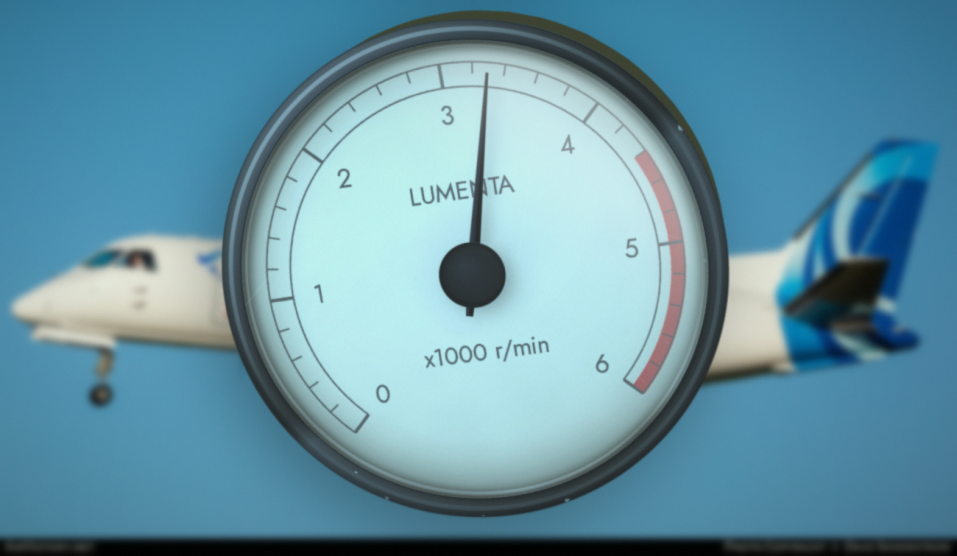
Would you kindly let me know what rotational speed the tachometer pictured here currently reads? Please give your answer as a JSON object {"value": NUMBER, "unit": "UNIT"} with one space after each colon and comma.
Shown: {"value": 3300, "unit": "rpm"}
